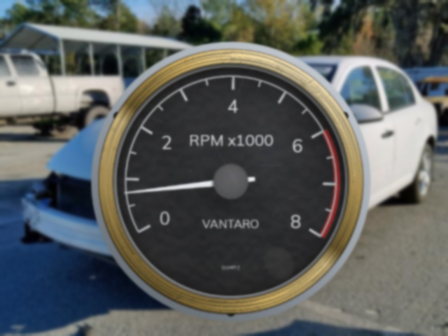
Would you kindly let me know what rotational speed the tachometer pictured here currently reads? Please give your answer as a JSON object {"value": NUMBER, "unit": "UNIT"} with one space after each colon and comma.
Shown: {"value": 750, "unit": "rpm"}
